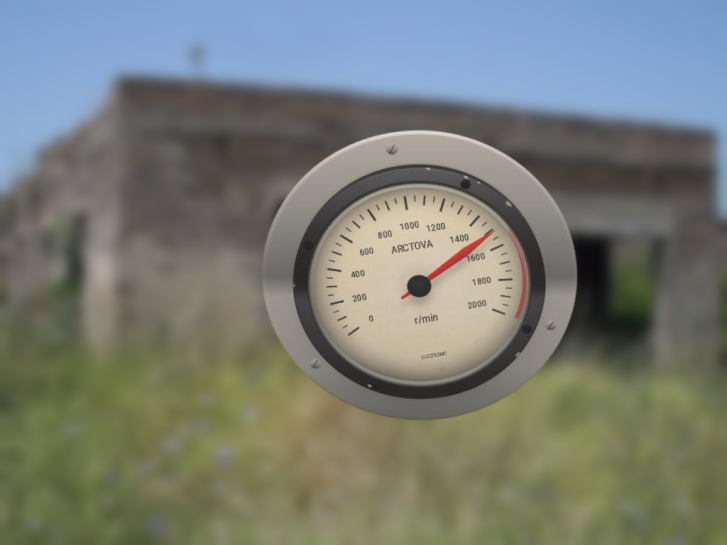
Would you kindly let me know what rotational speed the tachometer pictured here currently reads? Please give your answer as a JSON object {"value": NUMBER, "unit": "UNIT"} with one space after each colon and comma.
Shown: {"value": 1500, "unit": "rpm"}
